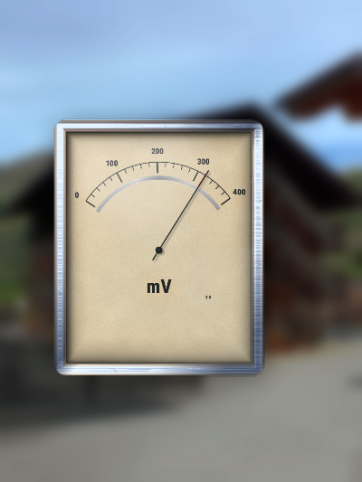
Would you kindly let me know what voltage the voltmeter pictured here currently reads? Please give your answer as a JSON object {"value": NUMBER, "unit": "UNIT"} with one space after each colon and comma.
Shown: {"value": 320, "unit": "mV"}
